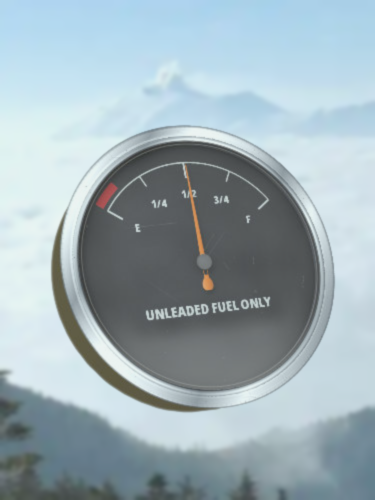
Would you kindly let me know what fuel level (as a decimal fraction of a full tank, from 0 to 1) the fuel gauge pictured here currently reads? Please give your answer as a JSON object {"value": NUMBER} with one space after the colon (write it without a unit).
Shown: {"value": 0.5}
